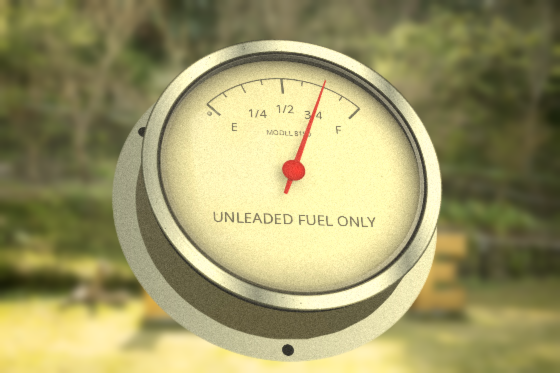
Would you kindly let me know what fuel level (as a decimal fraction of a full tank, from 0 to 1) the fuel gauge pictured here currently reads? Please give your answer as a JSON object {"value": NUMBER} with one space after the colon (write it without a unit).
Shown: {"value": 0.75}
